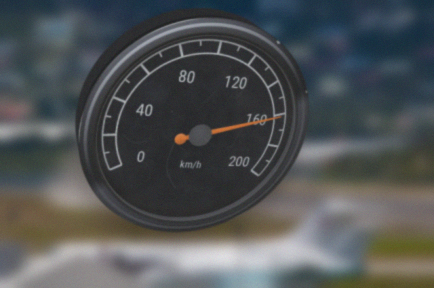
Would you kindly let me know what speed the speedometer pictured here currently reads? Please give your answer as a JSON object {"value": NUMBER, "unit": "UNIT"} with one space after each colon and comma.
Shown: {"value": 160, "unit": "km/h"}
